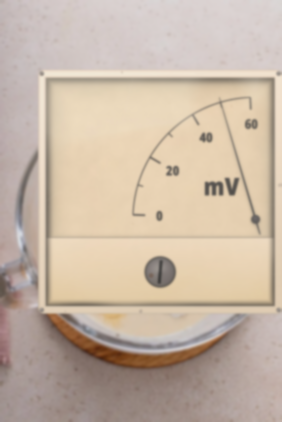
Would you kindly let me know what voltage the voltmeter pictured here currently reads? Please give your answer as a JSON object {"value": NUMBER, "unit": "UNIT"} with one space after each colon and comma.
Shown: {"value": 50, "unit": "mV"}
